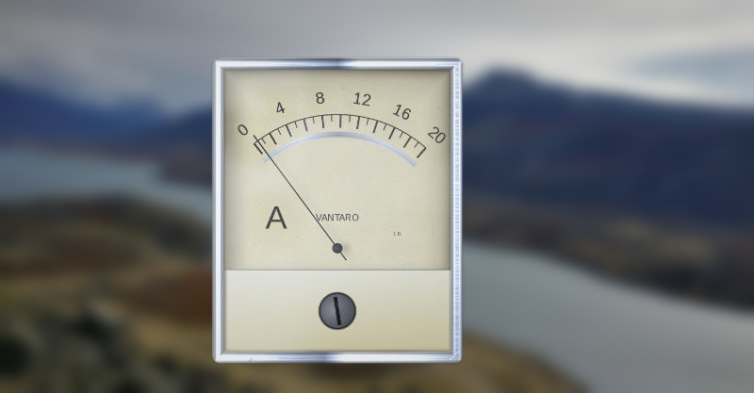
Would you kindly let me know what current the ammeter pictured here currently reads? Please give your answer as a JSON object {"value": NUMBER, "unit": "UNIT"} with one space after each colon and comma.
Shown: {"value": 0.5, "unit": "A"}
